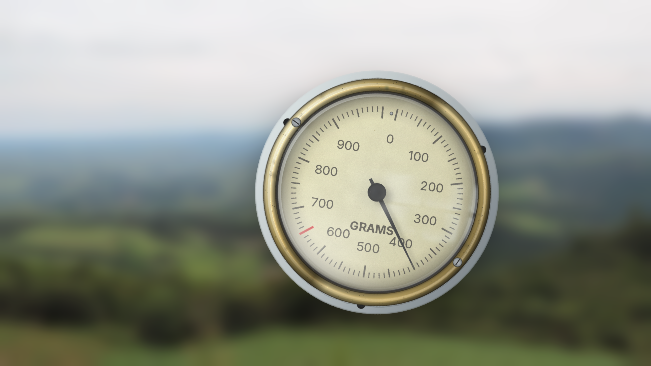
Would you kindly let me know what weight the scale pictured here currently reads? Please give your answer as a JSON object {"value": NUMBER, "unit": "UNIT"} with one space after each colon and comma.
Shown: {"value": 400, "unit": "g"}
